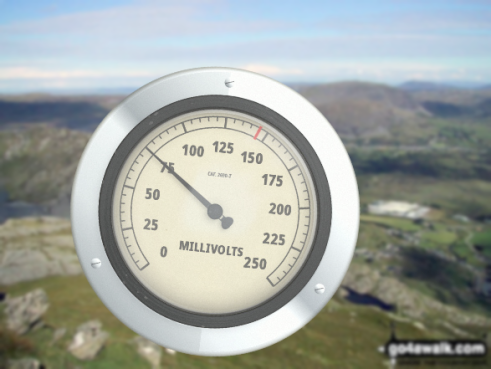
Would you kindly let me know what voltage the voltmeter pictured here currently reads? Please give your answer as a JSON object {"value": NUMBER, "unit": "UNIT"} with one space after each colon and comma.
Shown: {"value": 75, "unit": "mV"}
